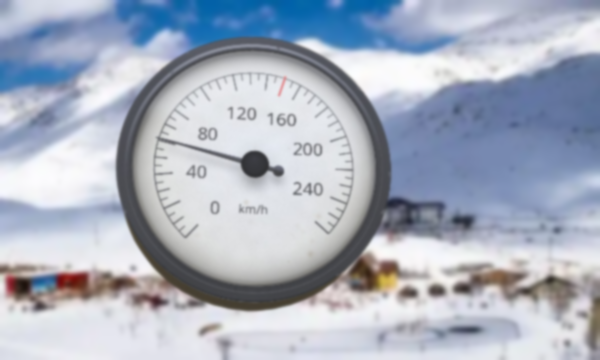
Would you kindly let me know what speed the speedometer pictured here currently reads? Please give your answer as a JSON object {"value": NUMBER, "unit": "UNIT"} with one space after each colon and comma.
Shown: {"value": 60, "unit": "km/h"}
